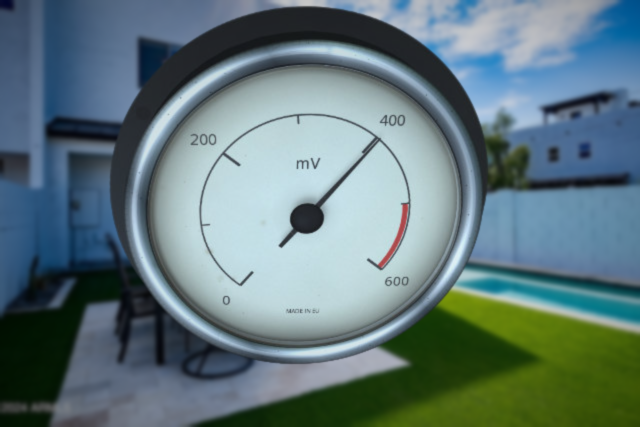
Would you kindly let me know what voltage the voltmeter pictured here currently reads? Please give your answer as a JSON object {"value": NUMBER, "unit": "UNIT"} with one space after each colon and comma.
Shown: {"value": 400, "unit": "mV"}
